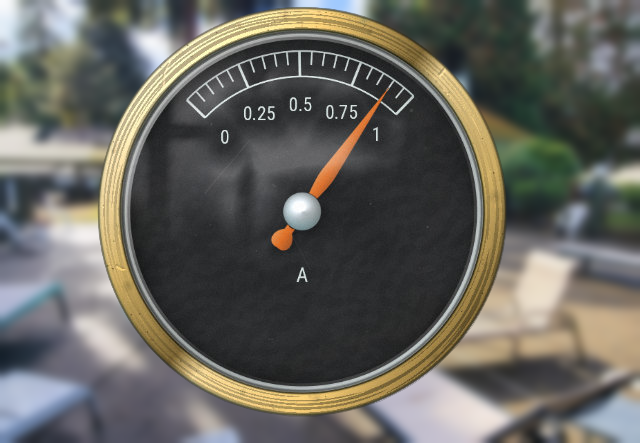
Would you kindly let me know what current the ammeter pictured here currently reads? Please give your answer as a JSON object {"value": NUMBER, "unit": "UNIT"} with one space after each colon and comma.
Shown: {"value": 0.9, "unit": "A"}
